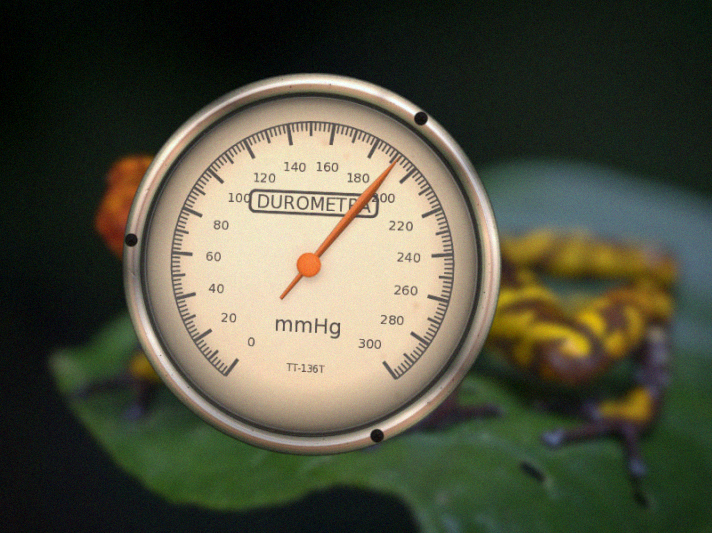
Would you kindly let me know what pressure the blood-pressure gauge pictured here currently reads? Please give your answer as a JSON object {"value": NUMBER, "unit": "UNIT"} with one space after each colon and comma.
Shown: {"value": 192, "unit": "mmHg"}
